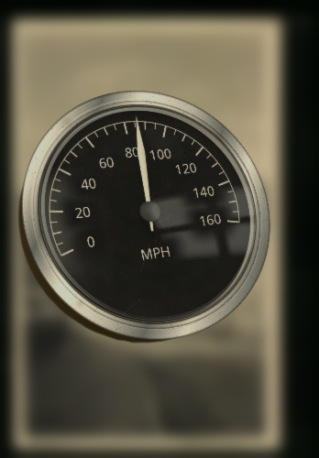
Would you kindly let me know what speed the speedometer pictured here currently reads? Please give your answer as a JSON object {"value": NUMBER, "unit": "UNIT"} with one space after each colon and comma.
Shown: {"value": 85, "unit": "mph"}
